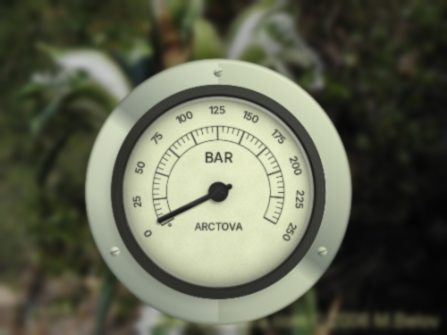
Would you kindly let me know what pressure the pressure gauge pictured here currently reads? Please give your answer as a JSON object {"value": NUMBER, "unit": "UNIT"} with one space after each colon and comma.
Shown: {"value": 5, "unit": "bar"}
